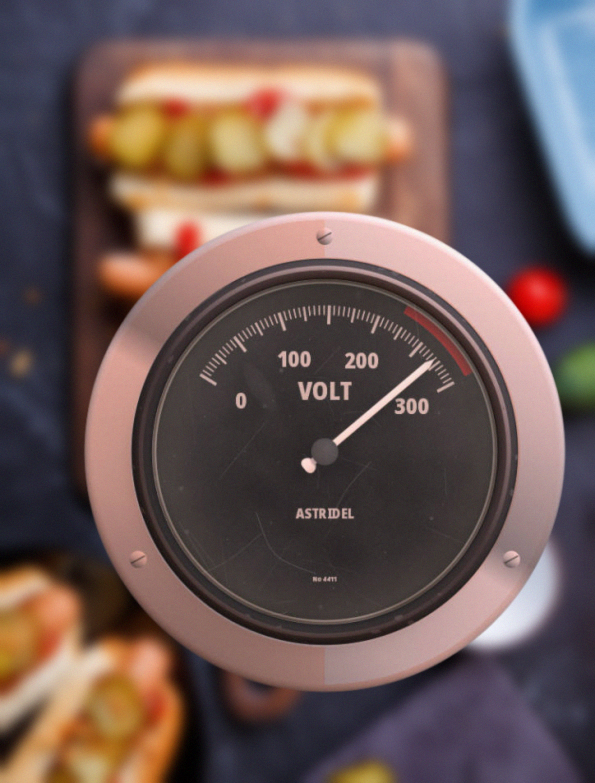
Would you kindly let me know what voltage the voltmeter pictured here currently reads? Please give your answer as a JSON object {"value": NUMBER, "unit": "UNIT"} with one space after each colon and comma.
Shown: {"value": 270, "unit": "V"}
